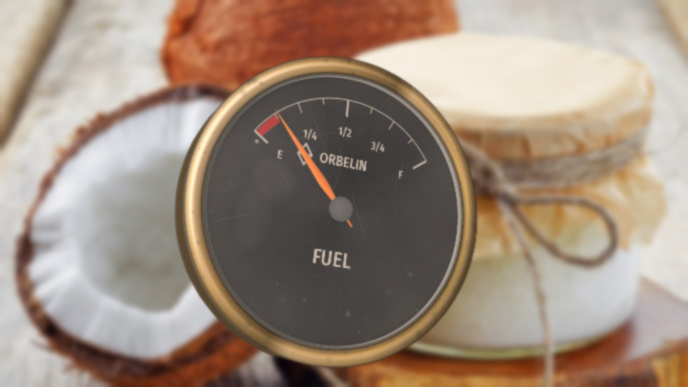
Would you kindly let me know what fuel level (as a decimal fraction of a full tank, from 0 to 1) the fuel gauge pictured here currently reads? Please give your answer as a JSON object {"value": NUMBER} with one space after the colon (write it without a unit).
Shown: {"value": 0.125}
